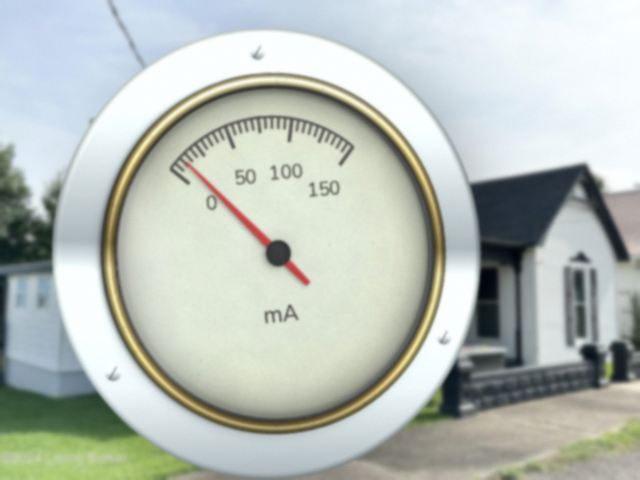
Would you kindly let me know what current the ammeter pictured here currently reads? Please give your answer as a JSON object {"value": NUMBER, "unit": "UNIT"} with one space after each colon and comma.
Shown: {"value": 10, "unit": "mA"}
